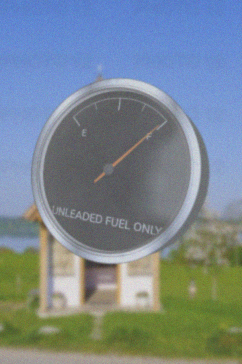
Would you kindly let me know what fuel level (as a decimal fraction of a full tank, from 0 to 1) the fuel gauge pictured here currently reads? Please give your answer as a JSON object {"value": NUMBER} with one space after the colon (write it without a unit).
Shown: {"value": 1}
